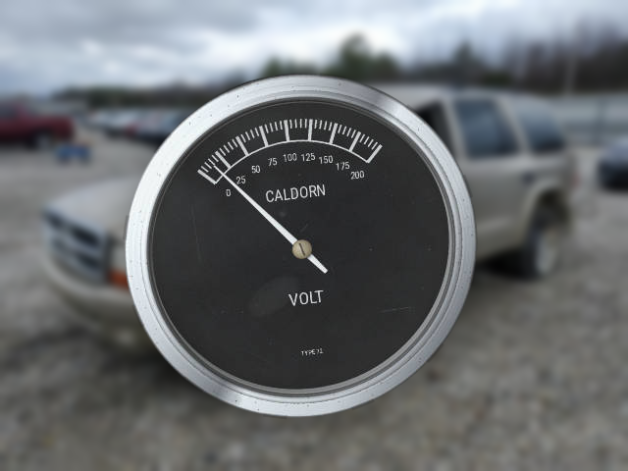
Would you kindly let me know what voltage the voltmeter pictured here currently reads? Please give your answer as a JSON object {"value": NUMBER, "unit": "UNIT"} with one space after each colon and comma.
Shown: {"value": 15, "unit": "V"}
